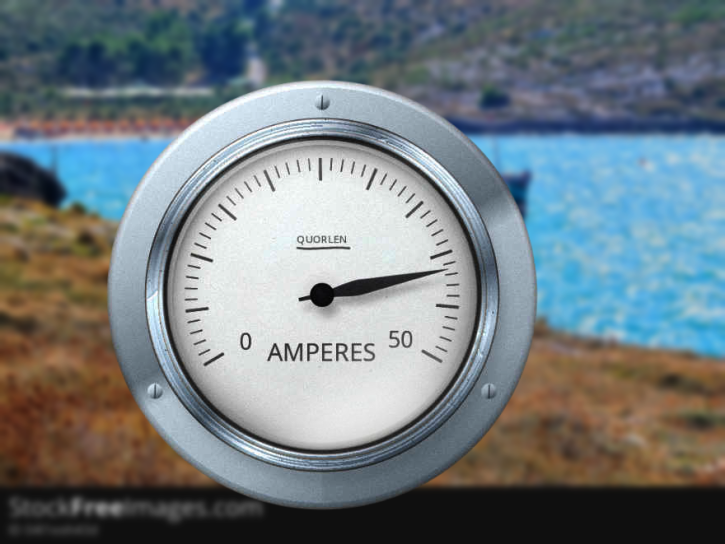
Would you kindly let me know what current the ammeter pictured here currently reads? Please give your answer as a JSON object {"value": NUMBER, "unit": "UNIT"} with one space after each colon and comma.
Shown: {"value": 41.5, "unit": "A"}
